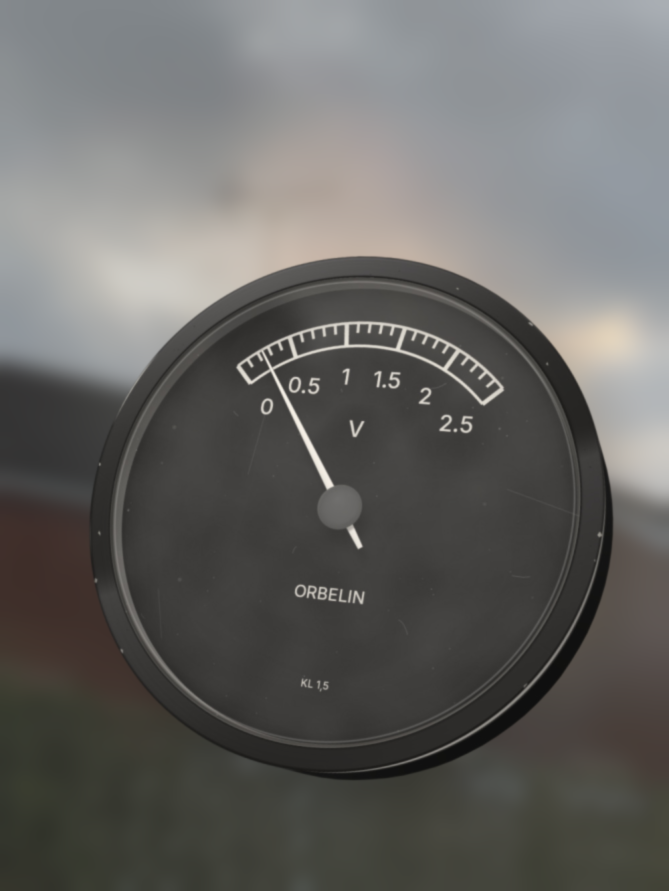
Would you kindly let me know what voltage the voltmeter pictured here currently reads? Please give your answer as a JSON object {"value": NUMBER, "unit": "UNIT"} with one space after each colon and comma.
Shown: {"value": 0.25, "unit": "V"}
